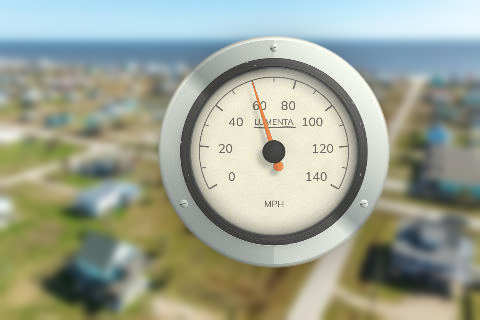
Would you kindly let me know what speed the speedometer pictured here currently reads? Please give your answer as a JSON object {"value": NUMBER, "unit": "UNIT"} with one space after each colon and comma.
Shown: {"value": 60, "unit": "mph"}
